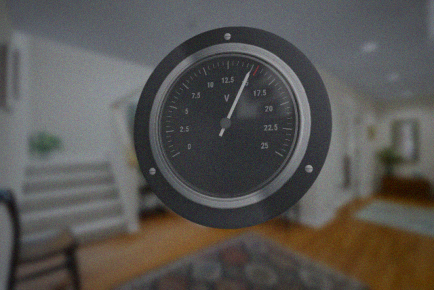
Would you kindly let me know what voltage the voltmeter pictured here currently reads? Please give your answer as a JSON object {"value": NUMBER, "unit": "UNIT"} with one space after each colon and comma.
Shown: {"value": 15, "unit": "V"}
